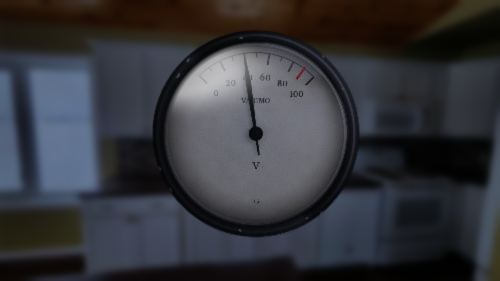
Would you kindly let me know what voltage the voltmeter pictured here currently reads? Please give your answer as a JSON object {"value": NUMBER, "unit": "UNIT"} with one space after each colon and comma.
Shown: {"value": 40, "unit": "V"}
